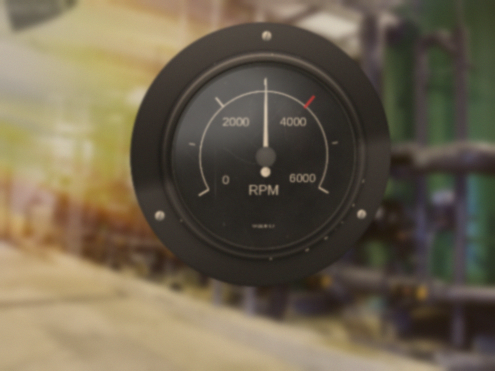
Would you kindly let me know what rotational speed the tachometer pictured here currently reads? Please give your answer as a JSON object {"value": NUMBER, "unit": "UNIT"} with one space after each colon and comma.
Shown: {"value": 3000, "unit": "rpm"}
